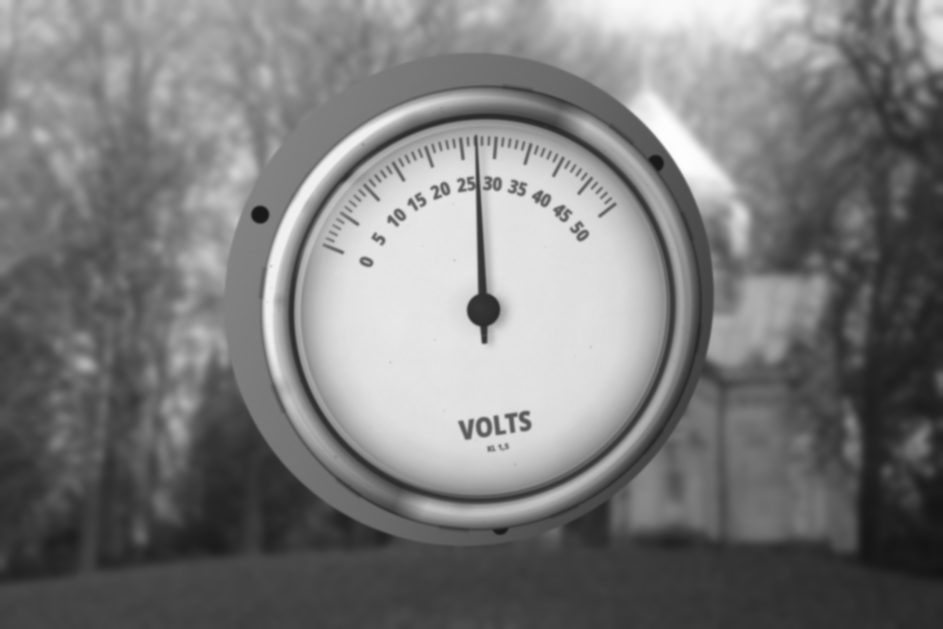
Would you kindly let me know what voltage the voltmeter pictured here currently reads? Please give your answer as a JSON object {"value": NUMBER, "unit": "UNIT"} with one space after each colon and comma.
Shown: {"value": 27, "unit": "V"}
